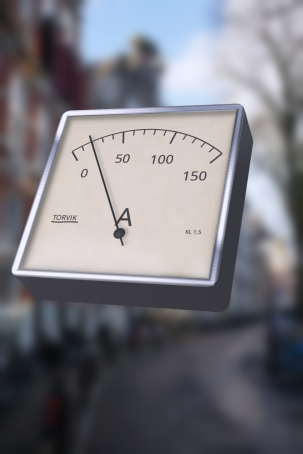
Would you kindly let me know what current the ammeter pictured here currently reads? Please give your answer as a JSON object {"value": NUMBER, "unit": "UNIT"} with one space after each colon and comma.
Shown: {"value": 20, "unit": "A"}
